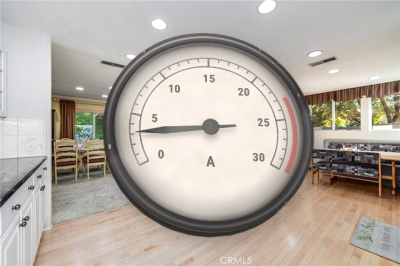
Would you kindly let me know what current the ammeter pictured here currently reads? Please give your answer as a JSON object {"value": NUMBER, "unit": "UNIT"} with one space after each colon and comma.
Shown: {"value": 3, "unit": "A"}
